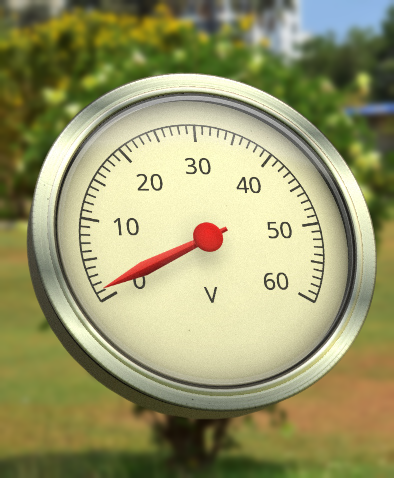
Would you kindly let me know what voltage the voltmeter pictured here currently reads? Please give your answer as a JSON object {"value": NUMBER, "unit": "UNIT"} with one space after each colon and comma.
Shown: {"value": 1, "unit": "V"}
